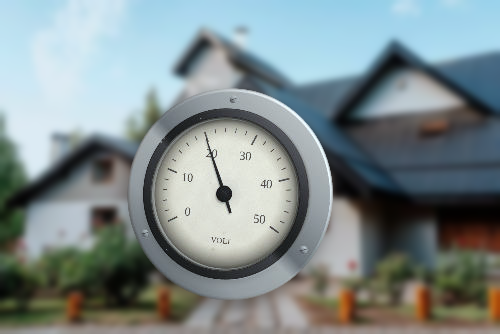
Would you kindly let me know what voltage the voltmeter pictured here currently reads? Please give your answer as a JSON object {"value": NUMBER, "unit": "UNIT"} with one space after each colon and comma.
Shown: {"value": 20, "unit": "V"}
